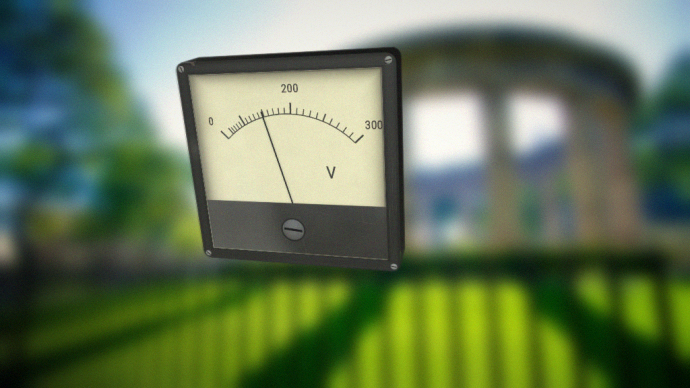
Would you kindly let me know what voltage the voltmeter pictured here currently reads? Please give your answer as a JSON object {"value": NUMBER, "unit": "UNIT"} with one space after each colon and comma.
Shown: {"value": 150, "unit": "V"}
